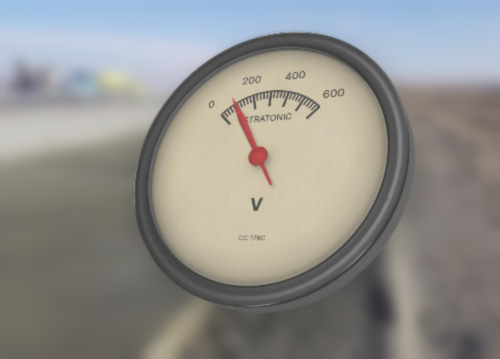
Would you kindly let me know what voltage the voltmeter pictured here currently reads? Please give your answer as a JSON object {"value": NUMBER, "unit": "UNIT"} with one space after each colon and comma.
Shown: {"value": 100, "unit": "V"}
